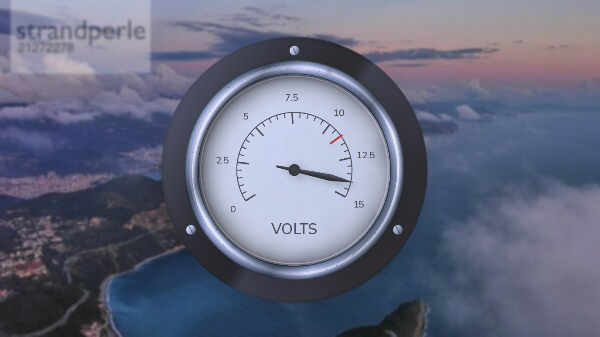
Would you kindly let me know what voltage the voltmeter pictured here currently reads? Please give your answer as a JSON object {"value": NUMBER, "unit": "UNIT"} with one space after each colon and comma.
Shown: {"value": 14, "unit": "V"}
